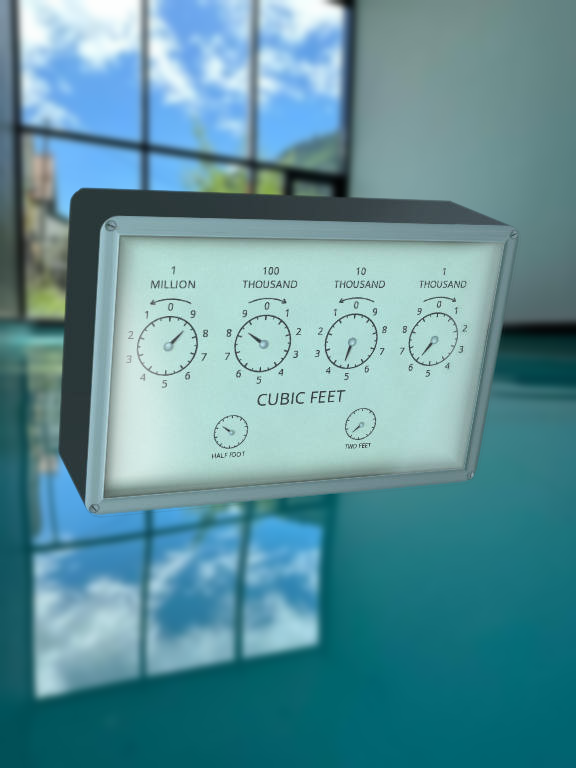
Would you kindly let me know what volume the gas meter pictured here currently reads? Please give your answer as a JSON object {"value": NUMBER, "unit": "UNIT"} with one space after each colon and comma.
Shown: {"value": 884600, "unit": "ft³"}
